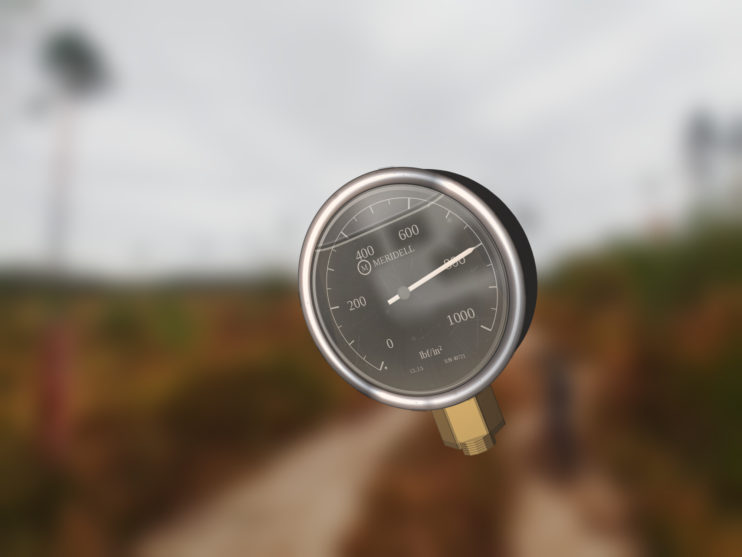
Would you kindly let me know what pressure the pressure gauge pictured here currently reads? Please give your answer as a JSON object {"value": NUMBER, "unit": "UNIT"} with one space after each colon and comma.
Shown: {"value": 800, "unit": "psi"}
